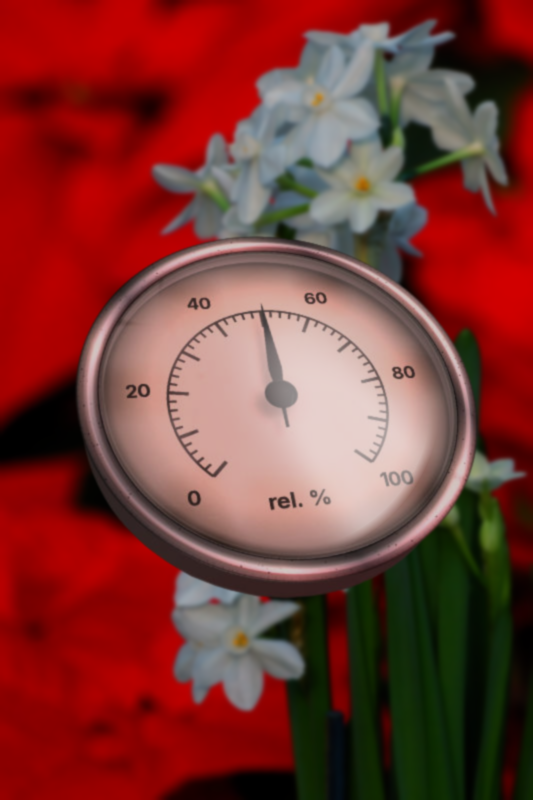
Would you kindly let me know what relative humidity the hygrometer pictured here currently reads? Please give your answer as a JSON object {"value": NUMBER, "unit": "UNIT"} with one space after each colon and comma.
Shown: {"value": 50, "unit": "%"}
